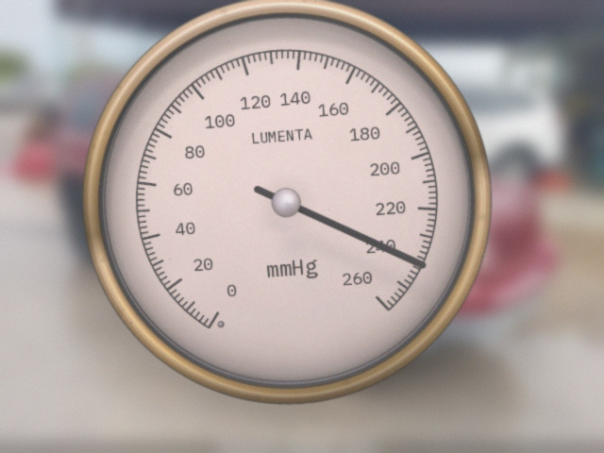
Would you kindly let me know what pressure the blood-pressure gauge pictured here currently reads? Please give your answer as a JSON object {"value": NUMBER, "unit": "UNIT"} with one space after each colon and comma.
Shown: {"value": 240, "unit": "mmHg"}
